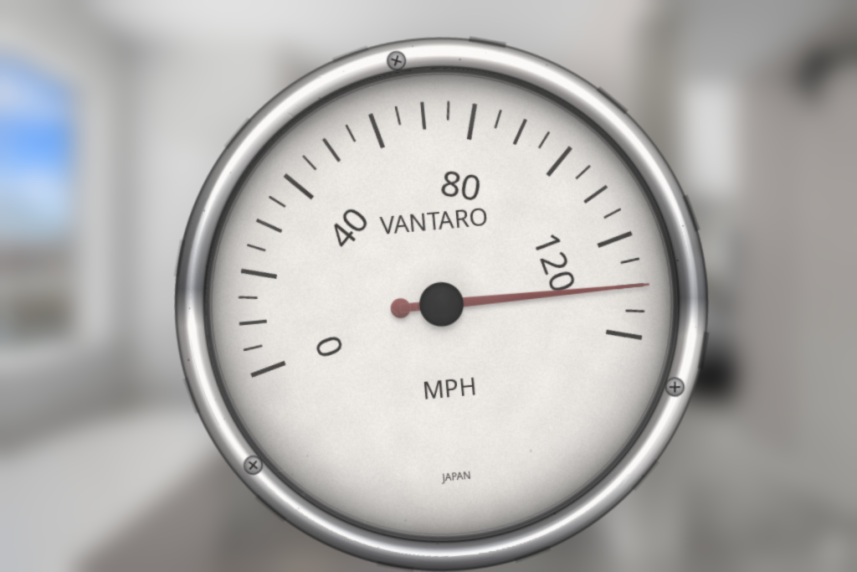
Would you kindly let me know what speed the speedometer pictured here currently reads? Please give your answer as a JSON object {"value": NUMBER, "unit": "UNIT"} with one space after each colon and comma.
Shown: {"value": 130, "unit": "mph"}
